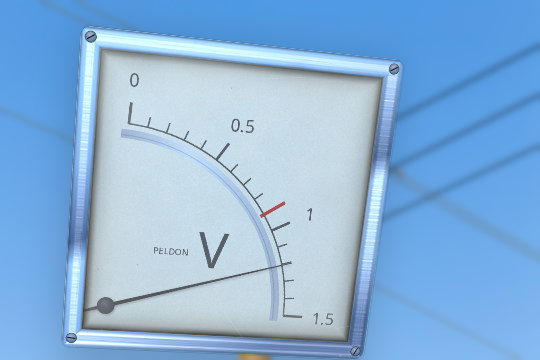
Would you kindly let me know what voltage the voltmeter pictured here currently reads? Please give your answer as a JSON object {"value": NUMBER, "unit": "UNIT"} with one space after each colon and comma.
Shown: {"value": 1.2, "unit": "V"}
